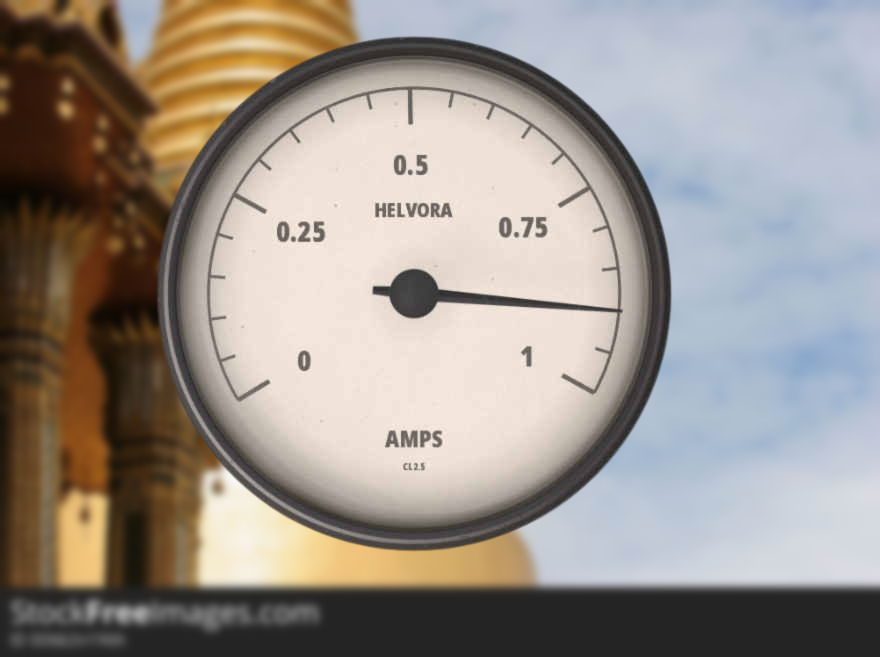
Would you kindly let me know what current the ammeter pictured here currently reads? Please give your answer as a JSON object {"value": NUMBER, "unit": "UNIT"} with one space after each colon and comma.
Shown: {"value": 0.9, "unit": "A"}
